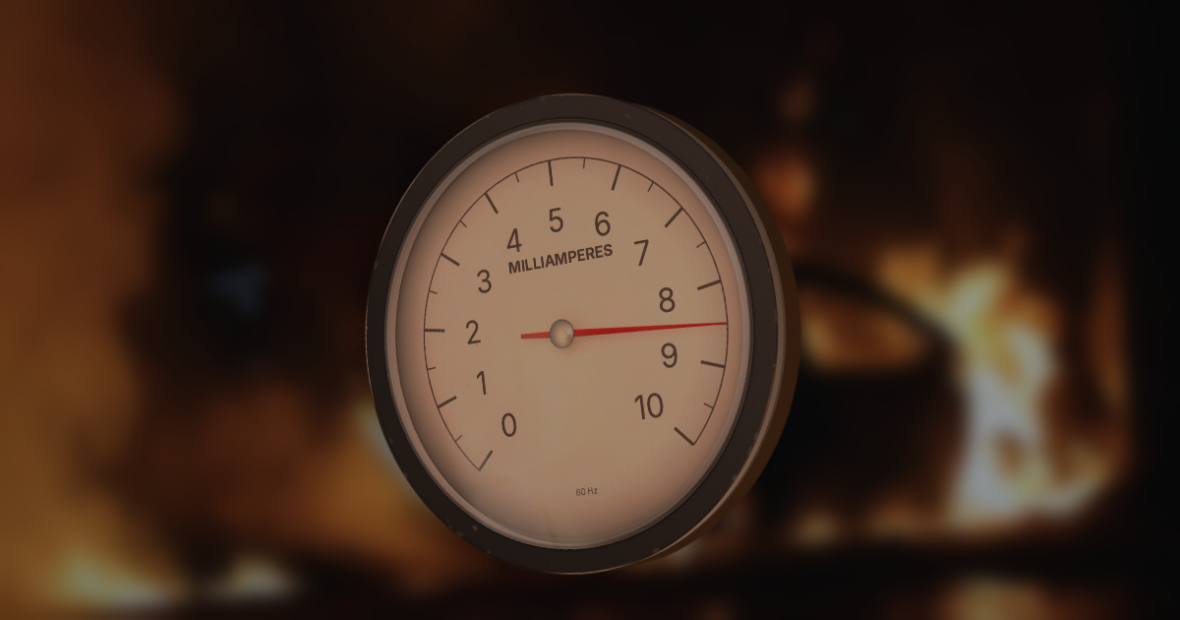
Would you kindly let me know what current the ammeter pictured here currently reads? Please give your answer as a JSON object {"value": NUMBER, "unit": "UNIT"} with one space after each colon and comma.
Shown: {"value": 8.5, "unit": "mA"}
